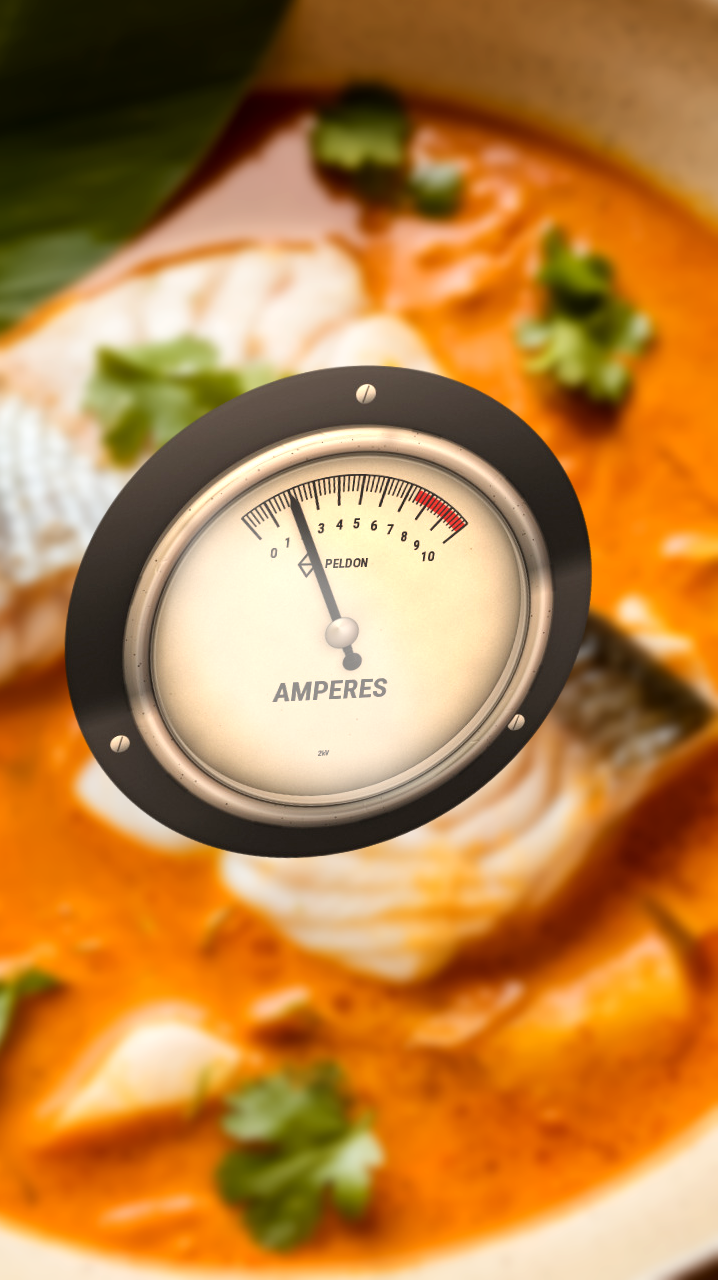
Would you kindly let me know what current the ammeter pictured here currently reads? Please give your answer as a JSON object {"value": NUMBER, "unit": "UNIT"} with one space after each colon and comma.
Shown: {"value": 2, "unit": "A"}
